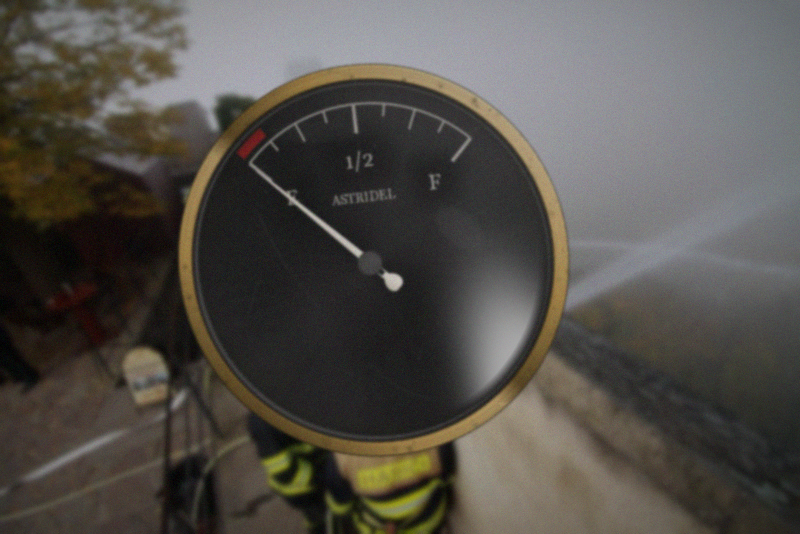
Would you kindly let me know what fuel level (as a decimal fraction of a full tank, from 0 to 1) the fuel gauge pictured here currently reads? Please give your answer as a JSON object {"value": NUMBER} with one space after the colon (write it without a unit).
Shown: {"value": 0}
